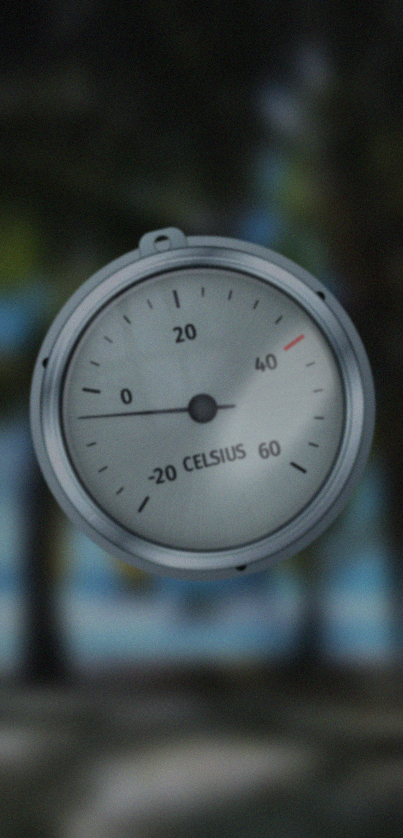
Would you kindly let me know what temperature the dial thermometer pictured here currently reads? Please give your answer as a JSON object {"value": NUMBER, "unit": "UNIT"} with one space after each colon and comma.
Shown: {"value": -4, "unit": "°C"}
